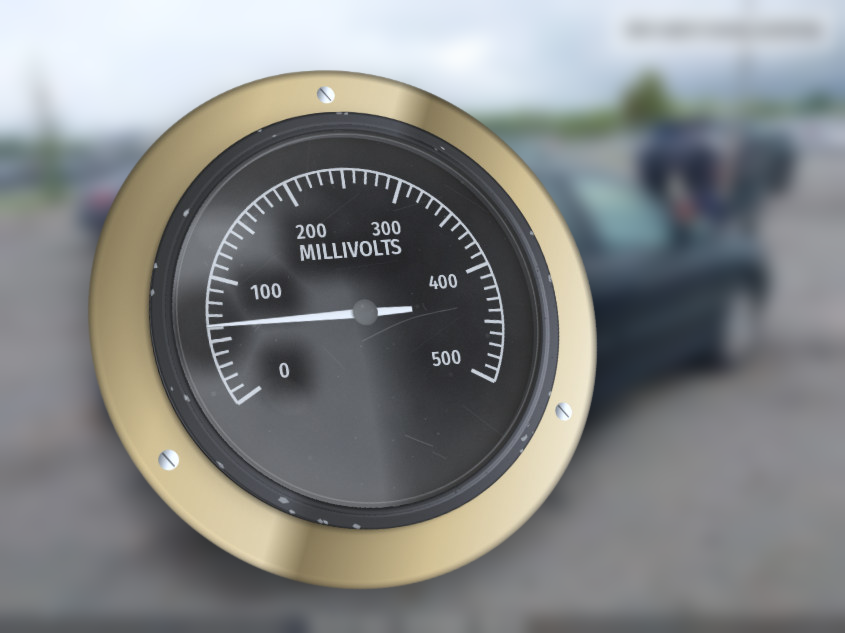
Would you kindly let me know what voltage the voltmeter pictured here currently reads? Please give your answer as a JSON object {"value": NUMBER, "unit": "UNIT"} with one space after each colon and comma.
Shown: {"value": 60, "unit": "mV"}
